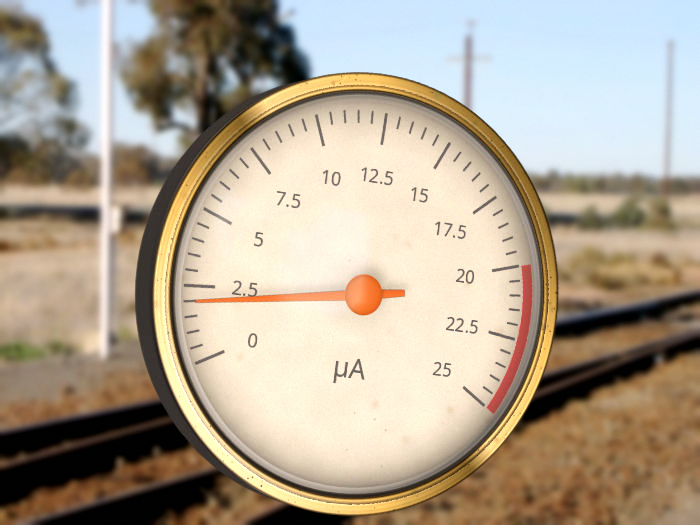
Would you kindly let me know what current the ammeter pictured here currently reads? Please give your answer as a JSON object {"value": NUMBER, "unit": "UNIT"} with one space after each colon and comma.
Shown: {"value": 2, "unit": "µA"}
